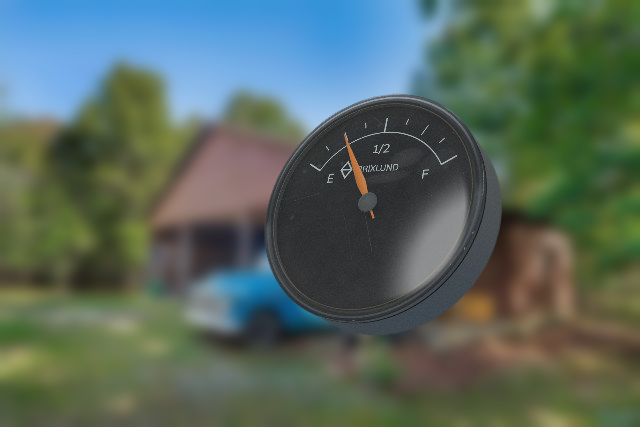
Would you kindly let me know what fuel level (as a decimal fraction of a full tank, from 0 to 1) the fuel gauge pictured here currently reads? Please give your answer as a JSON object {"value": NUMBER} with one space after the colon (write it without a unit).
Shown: {"value": 0.25}
